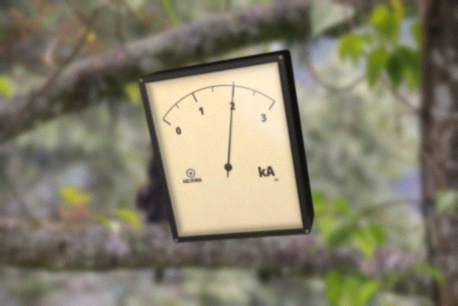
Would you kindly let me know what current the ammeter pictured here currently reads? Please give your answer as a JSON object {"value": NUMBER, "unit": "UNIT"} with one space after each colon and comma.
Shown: {"value": 2, "unit": "kA"}
